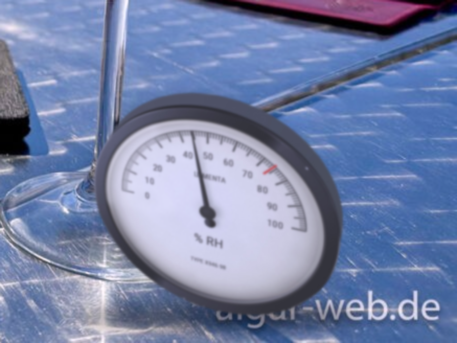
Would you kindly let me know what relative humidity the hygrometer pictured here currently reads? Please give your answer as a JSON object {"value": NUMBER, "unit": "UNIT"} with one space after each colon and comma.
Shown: {"value": 45, "unit": "%"}
